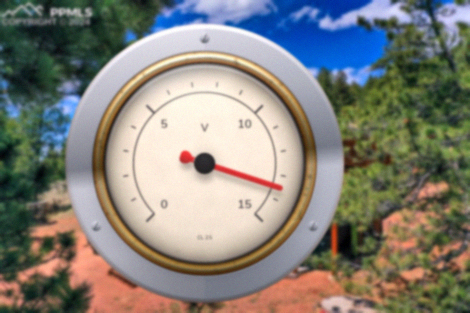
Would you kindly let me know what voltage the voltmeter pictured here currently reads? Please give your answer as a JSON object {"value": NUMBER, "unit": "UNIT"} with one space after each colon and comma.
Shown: {"value": 13.5, "unit": "V"}
